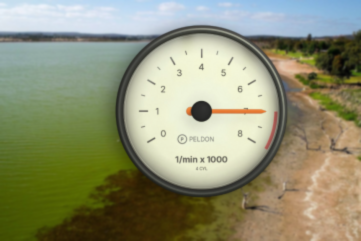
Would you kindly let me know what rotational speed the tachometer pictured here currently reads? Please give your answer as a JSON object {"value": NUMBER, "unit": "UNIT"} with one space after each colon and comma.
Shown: {"value": 7000, "unit": "rpm"}
